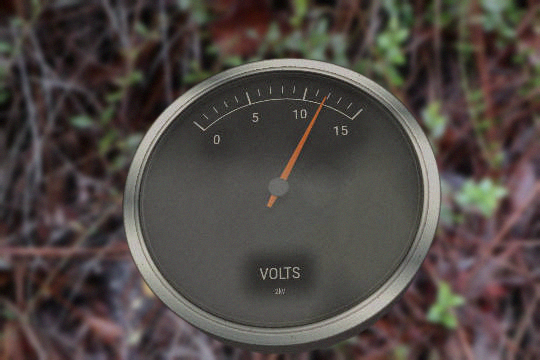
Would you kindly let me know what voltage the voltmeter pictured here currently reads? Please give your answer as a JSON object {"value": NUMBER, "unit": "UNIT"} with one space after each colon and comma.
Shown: {"value": 12, "unit": "V"}
